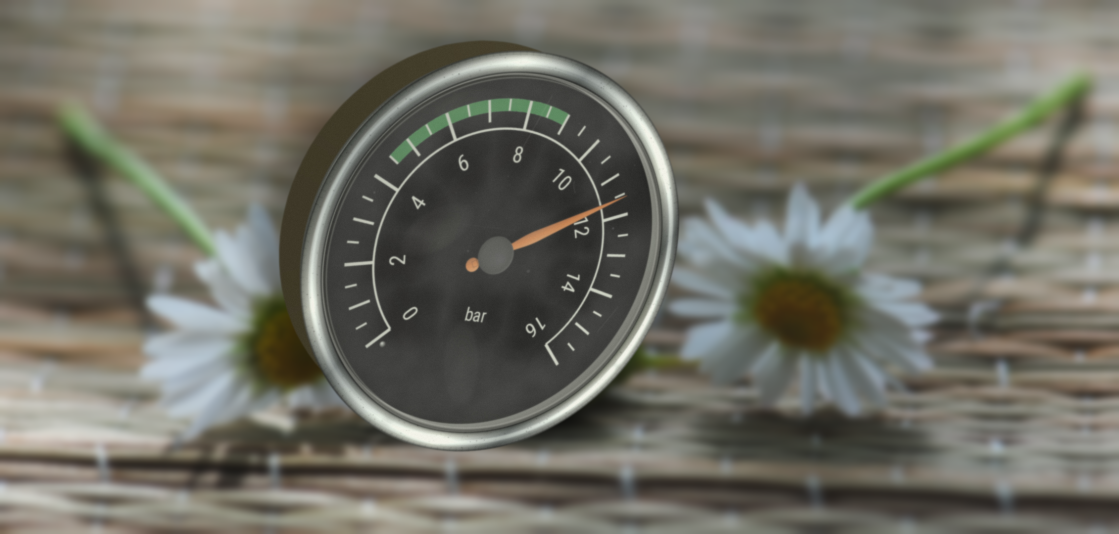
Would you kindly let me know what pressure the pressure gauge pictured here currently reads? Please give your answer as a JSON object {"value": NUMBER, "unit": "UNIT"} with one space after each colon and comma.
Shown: {"value": 11.5, "unit": "bar"}
